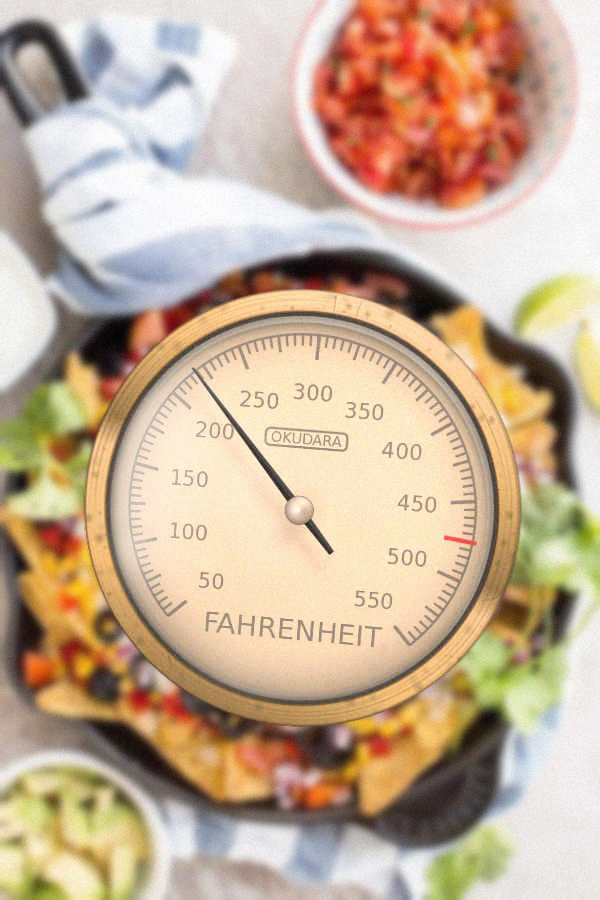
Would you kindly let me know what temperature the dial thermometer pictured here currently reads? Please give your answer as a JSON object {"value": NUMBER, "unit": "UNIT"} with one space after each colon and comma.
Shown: {"value": 220, "unit": "°F"}
